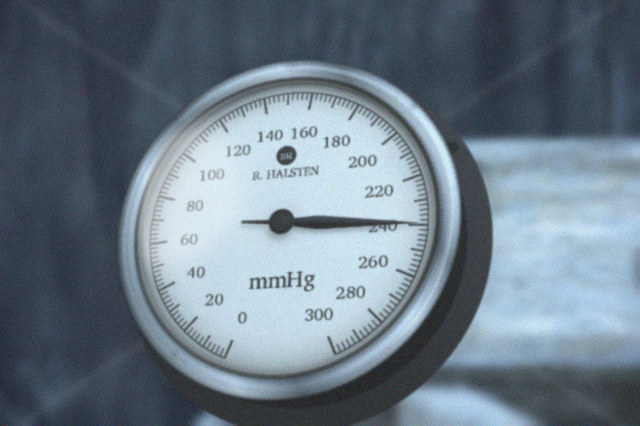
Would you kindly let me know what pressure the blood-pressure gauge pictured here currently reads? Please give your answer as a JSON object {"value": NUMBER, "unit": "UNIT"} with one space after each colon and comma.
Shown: {"value": 240, "unit": "mmHg"}
